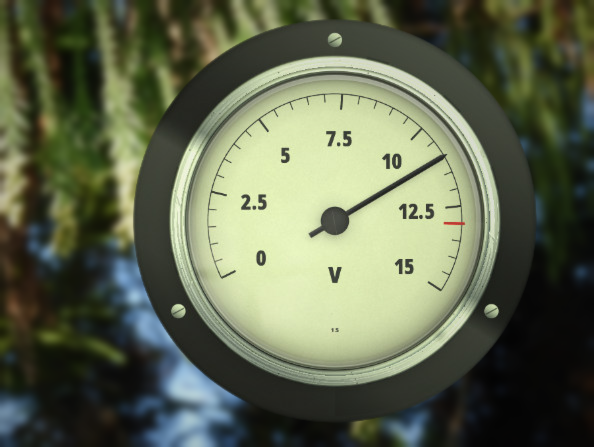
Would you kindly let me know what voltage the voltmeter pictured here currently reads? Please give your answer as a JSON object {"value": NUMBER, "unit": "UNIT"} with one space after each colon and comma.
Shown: {"value": 11, "unit": "V"}
